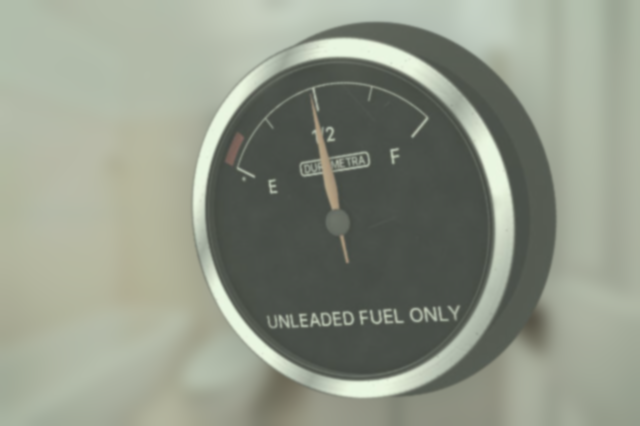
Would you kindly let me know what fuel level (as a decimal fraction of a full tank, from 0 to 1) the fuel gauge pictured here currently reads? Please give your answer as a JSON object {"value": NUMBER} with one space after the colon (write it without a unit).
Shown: {"value": 0.5}
